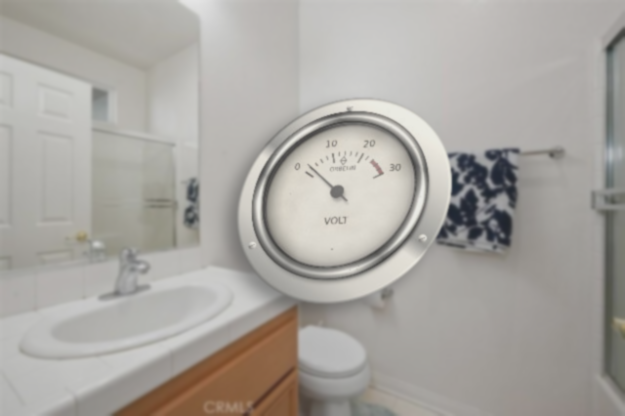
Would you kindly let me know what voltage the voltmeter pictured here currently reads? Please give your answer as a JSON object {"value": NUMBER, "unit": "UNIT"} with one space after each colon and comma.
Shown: {"value": 2, "unit": "V"}
